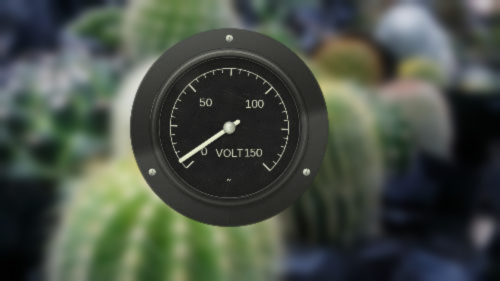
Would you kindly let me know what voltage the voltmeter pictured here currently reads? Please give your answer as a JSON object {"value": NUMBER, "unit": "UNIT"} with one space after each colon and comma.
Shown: {"value": 5, "unit": "V"}
